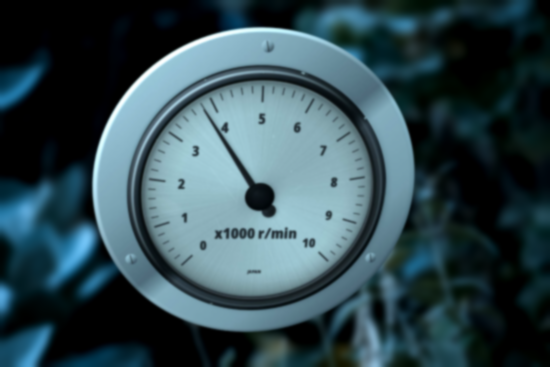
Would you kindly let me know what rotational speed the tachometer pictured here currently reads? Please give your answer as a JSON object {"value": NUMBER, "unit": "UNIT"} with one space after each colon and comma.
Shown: {"value": 3800, "unit": "rpm"}
